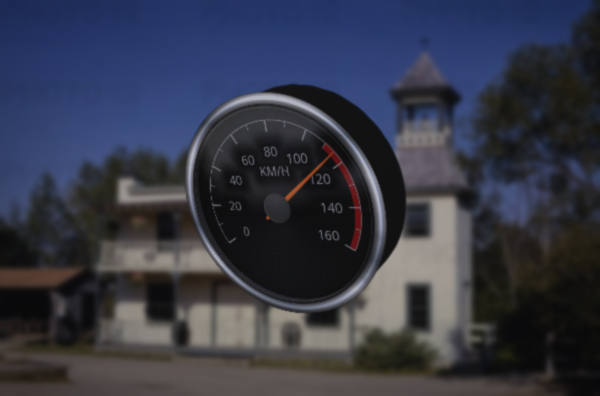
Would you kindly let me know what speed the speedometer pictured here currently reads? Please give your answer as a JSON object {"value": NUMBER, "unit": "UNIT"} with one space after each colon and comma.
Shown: {"value": 115, "unit": "km/h"}
